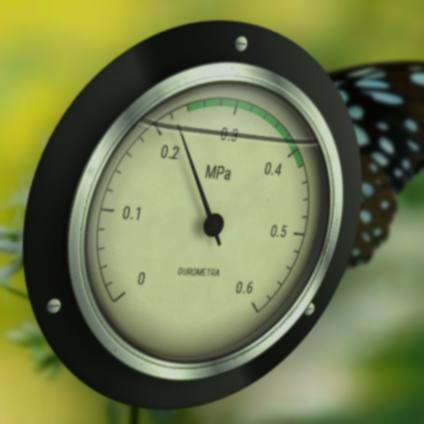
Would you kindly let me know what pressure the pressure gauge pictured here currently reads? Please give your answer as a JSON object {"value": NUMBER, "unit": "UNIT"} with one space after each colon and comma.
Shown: {"value": 0.22, "unit": "MPa"}
